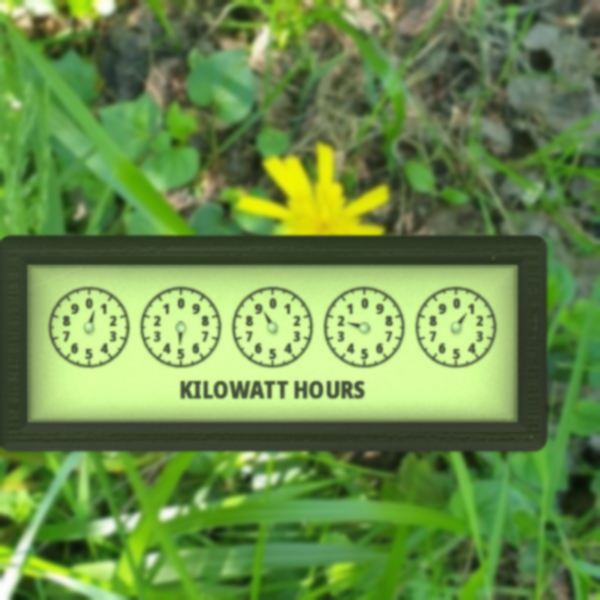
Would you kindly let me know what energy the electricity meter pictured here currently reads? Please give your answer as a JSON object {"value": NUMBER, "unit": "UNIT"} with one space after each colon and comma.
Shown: {"value": 4921, "unit": "kWh"}
